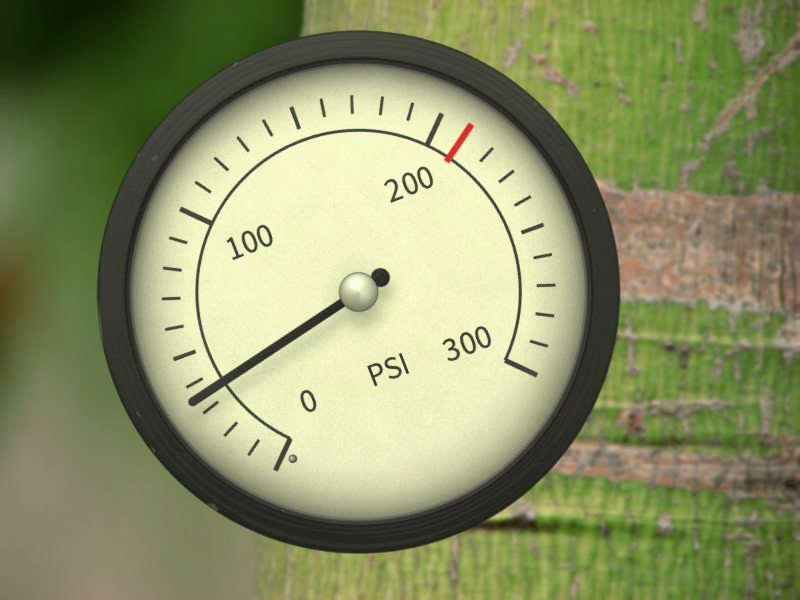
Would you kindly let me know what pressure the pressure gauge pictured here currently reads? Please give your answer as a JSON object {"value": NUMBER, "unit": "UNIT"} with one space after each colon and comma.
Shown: {"value": 35, "unit": "psi"}
